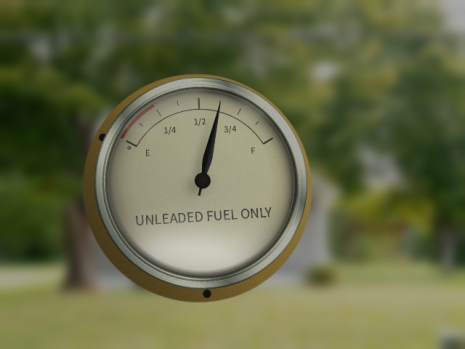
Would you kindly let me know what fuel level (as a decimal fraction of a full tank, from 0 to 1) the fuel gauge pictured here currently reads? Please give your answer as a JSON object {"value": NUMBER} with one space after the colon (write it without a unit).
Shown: {"value": 0.625}
